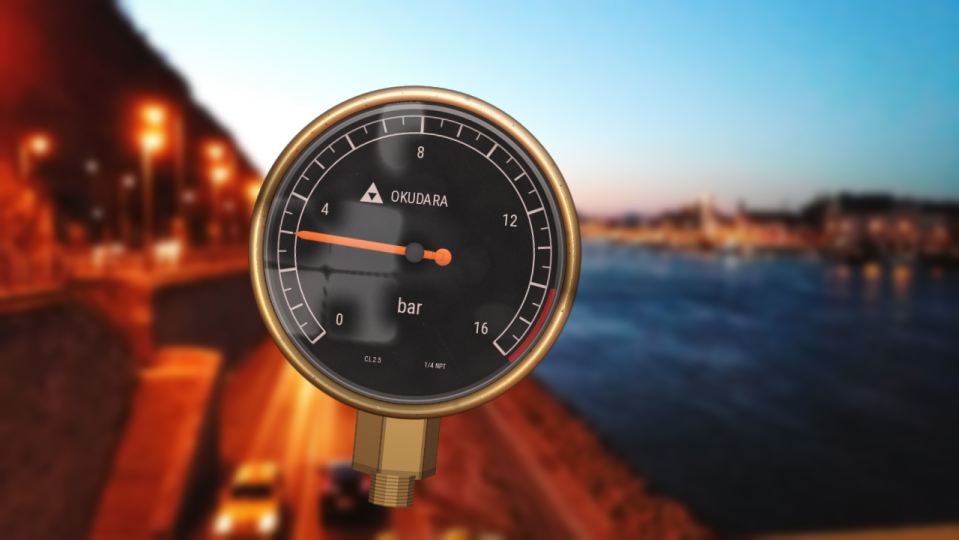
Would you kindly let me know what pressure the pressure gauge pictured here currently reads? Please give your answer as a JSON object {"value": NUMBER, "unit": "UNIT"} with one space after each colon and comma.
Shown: {"value": 3, "unit": "bar"}
